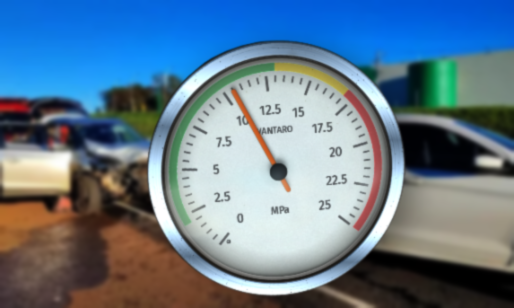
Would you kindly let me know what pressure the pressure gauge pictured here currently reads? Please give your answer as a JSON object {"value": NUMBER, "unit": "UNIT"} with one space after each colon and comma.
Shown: {"value": 10.5, "unit": "MPa"}
